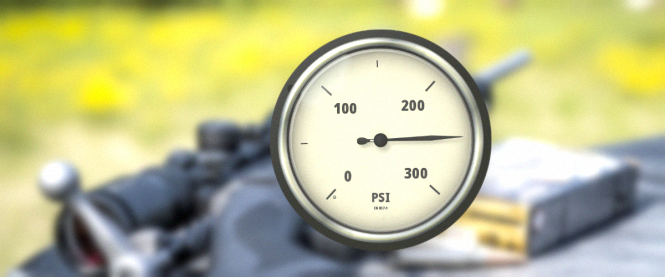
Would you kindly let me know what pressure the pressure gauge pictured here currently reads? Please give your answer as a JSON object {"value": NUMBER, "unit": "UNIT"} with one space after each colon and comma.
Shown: {"value": 250, "unit": "psi"}
